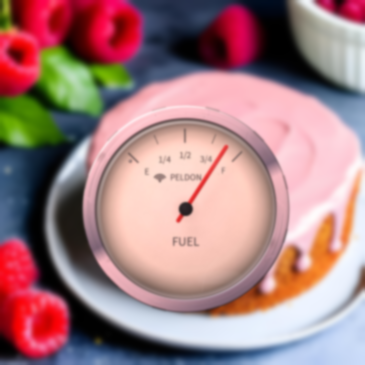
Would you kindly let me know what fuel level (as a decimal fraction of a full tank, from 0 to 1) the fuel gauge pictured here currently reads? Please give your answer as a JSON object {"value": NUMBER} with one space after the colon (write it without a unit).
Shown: {"value": 0.875}
